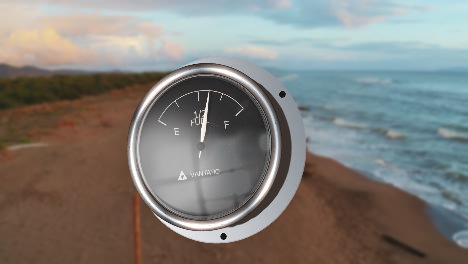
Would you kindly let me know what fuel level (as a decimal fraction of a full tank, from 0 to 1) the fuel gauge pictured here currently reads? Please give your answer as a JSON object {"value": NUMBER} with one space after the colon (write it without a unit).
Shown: {"value": 0.625}
